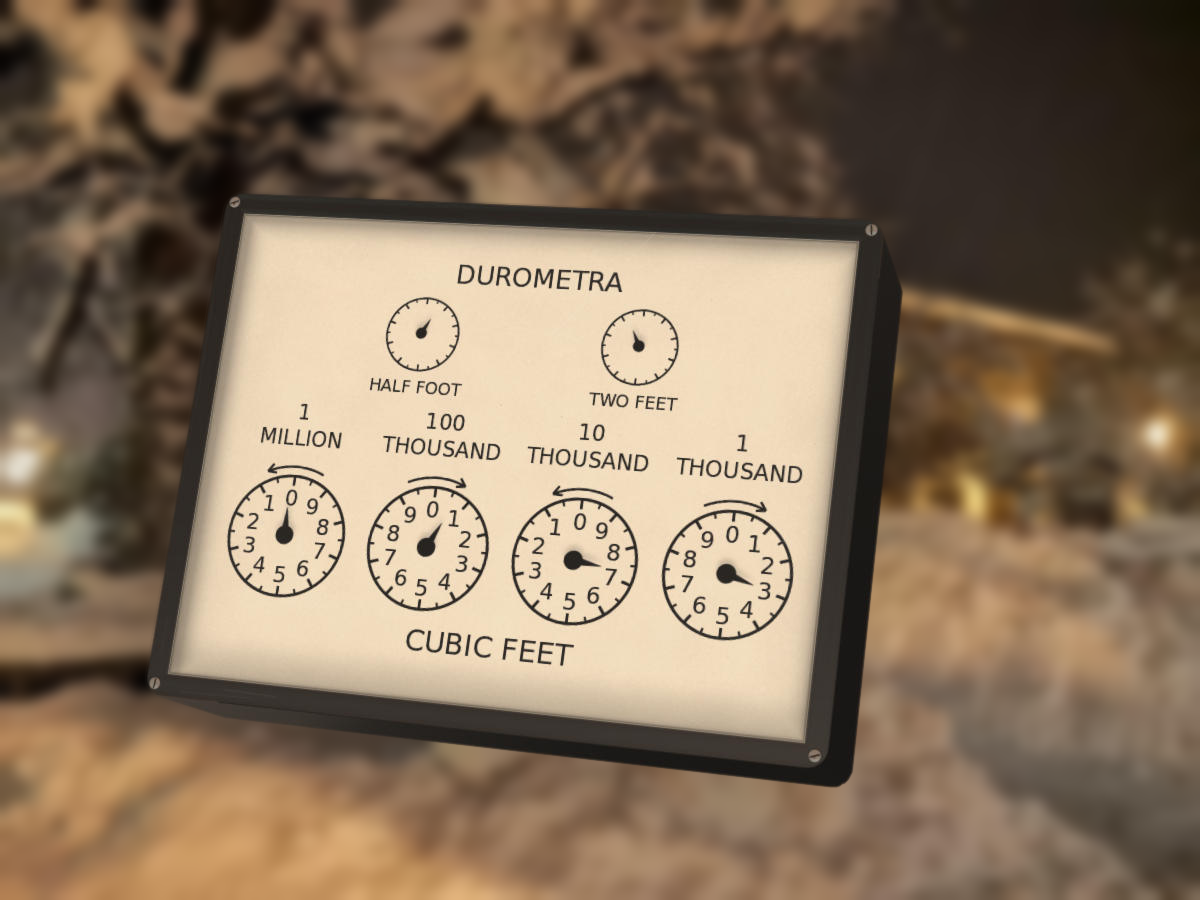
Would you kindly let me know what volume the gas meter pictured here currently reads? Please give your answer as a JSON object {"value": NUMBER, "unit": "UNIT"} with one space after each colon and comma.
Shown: {"value": 7300, "unit": "ft³"}
